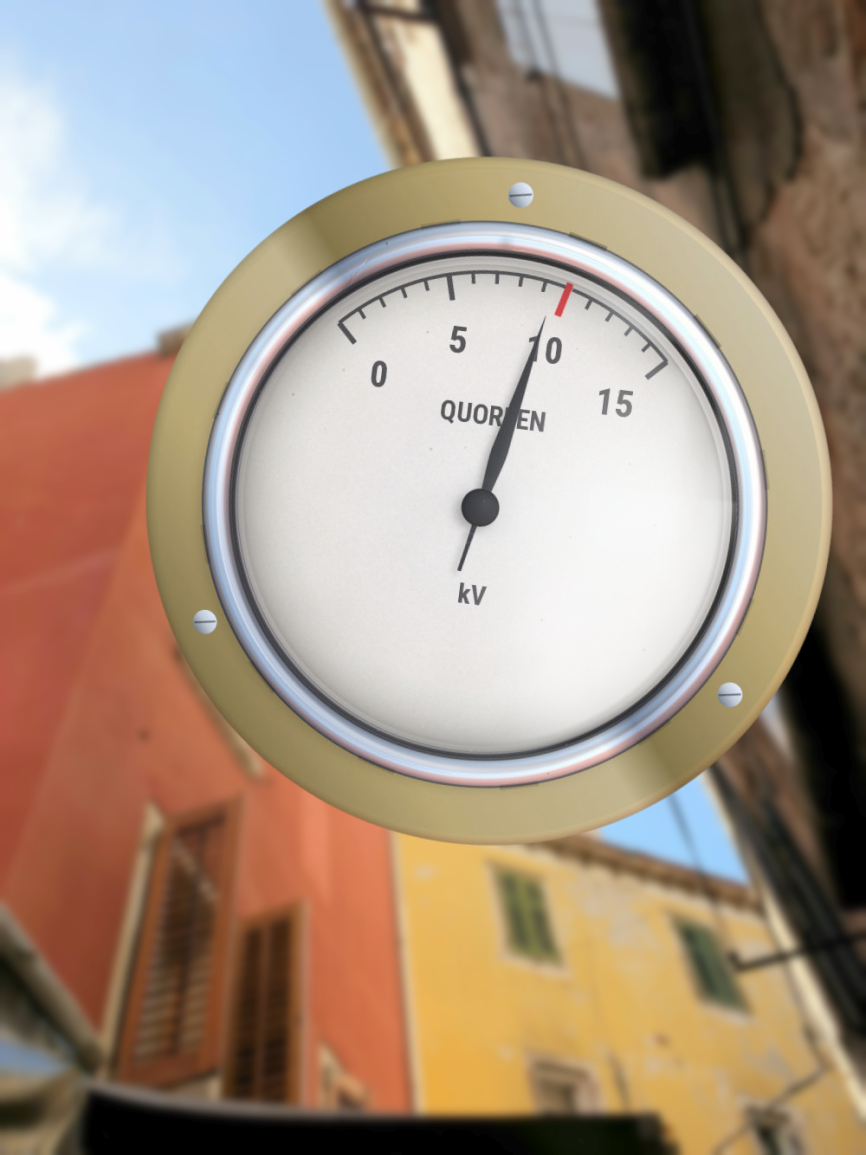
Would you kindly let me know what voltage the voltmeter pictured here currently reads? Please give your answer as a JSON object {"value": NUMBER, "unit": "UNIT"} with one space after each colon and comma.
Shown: {"value": 9.5, "unit": "kV"}
